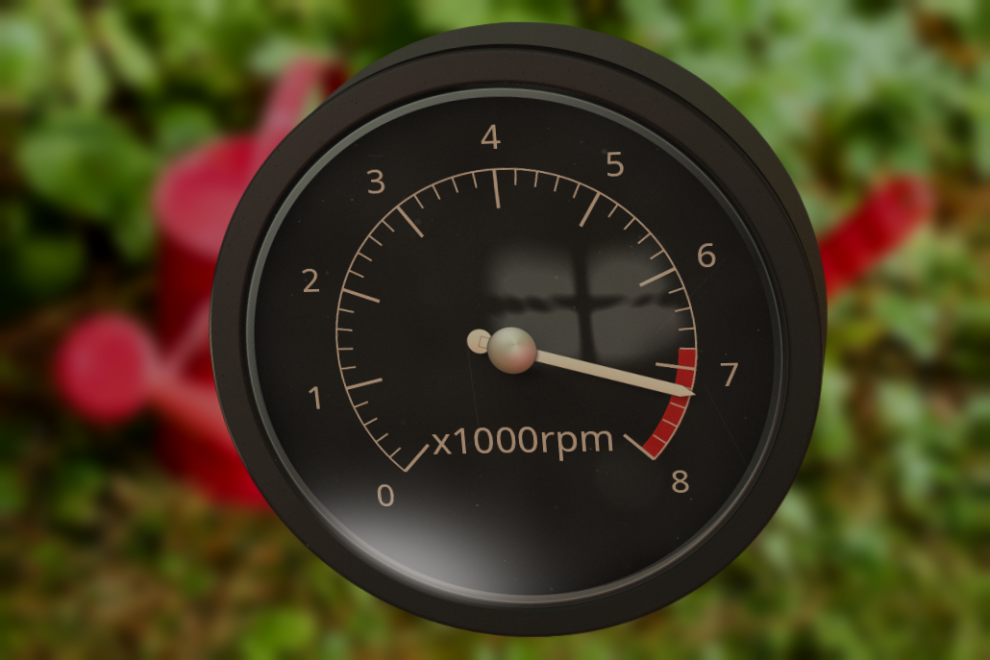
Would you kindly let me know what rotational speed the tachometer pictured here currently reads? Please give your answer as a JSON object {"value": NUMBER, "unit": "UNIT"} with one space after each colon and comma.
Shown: {"value": 7200, "unit": "rpm"}
